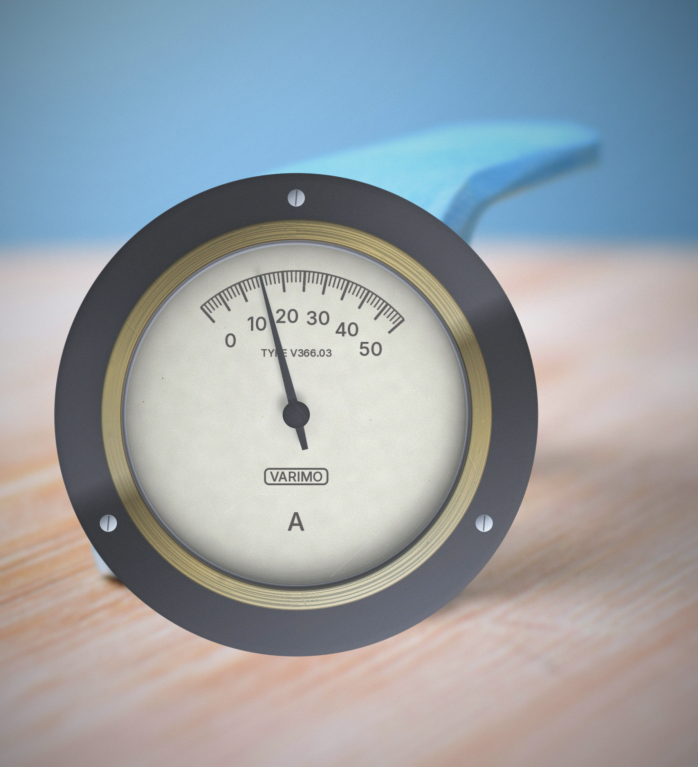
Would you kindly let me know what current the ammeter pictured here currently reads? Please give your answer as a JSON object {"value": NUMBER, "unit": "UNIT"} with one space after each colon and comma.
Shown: {"value": 15, "unit": "A"}
